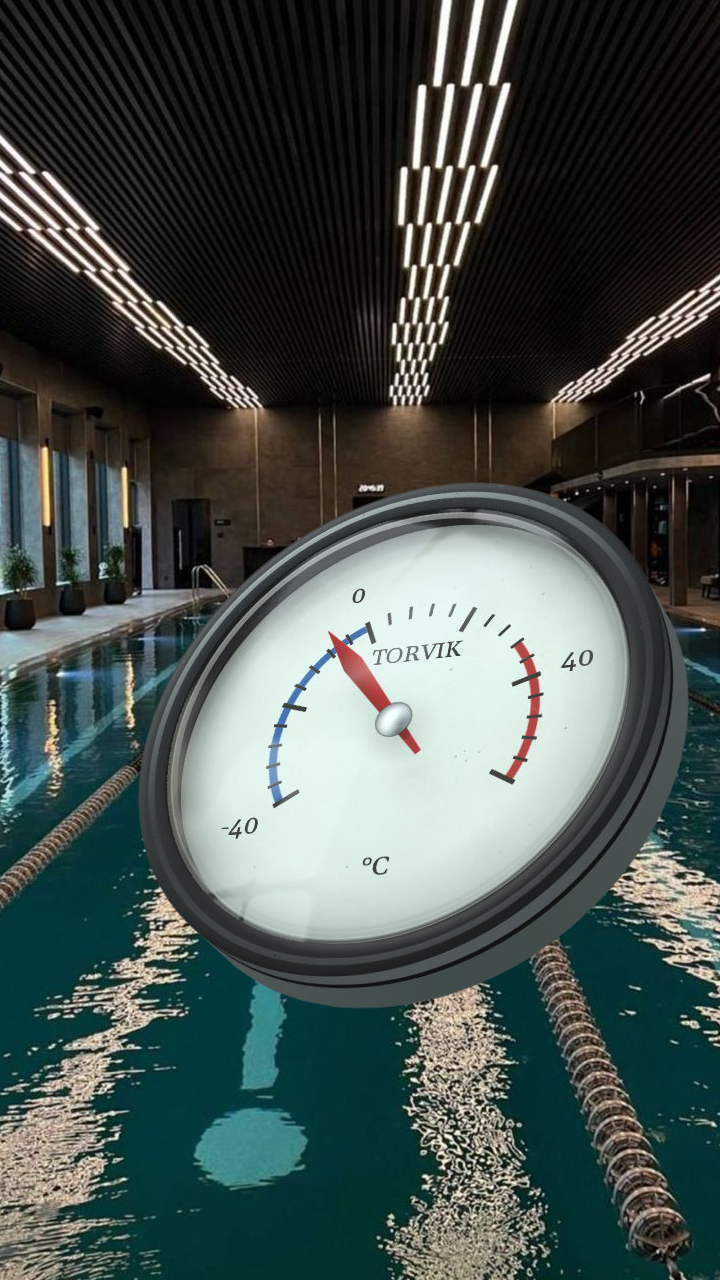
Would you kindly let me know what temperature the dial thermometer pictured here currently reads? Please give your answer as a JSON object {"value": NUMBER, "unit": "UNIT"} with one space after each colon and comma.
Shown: {"value": -6, "unit": "°C"}
